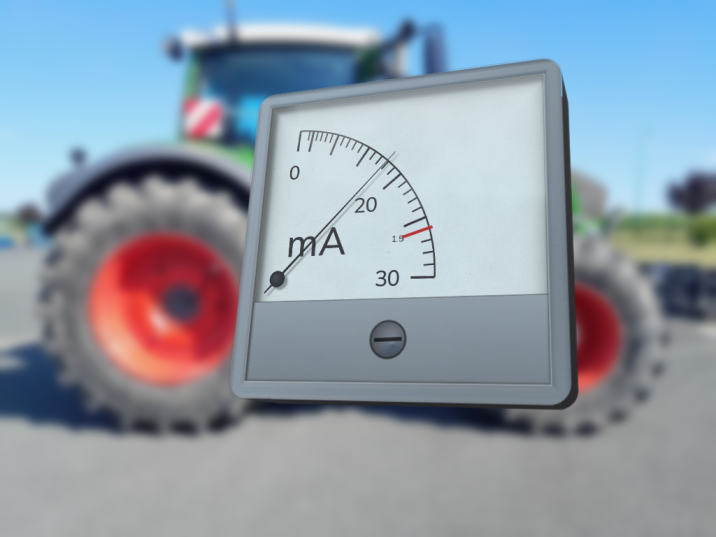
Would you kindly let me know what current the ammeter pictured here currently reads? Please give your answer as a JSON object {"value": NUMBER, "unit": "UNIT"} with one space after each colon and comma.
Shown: {"value": 18, "unit": "mA"}
